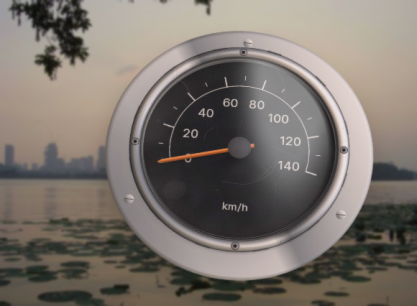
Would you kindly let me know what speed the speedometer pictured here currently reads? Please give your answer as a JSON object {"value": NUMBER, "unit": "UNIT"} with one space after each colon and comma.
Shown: {"value": 0, "unit": "km/h"}
